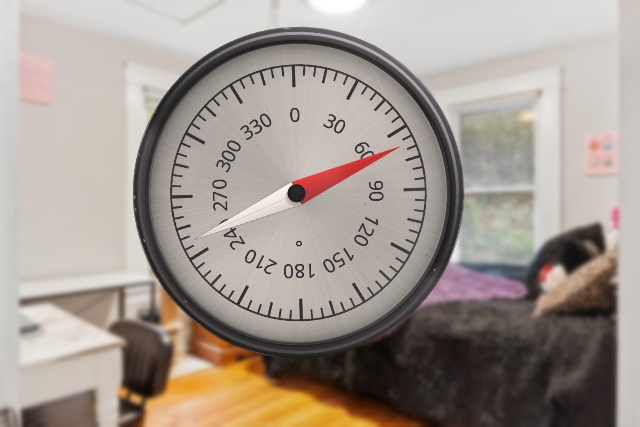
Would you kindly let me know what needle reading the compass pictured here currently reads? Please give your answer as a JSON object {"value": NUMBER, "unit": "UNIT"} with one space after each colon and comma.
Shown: {"value": 67.5, "unit": "°"}
